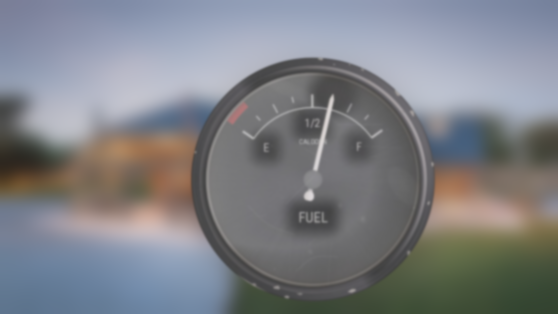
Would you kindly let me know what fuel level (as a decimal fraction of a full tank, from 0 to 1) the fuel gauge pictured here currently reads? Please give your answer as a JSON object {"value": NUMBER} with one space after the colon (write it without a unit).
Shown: {"value": 0.625}
